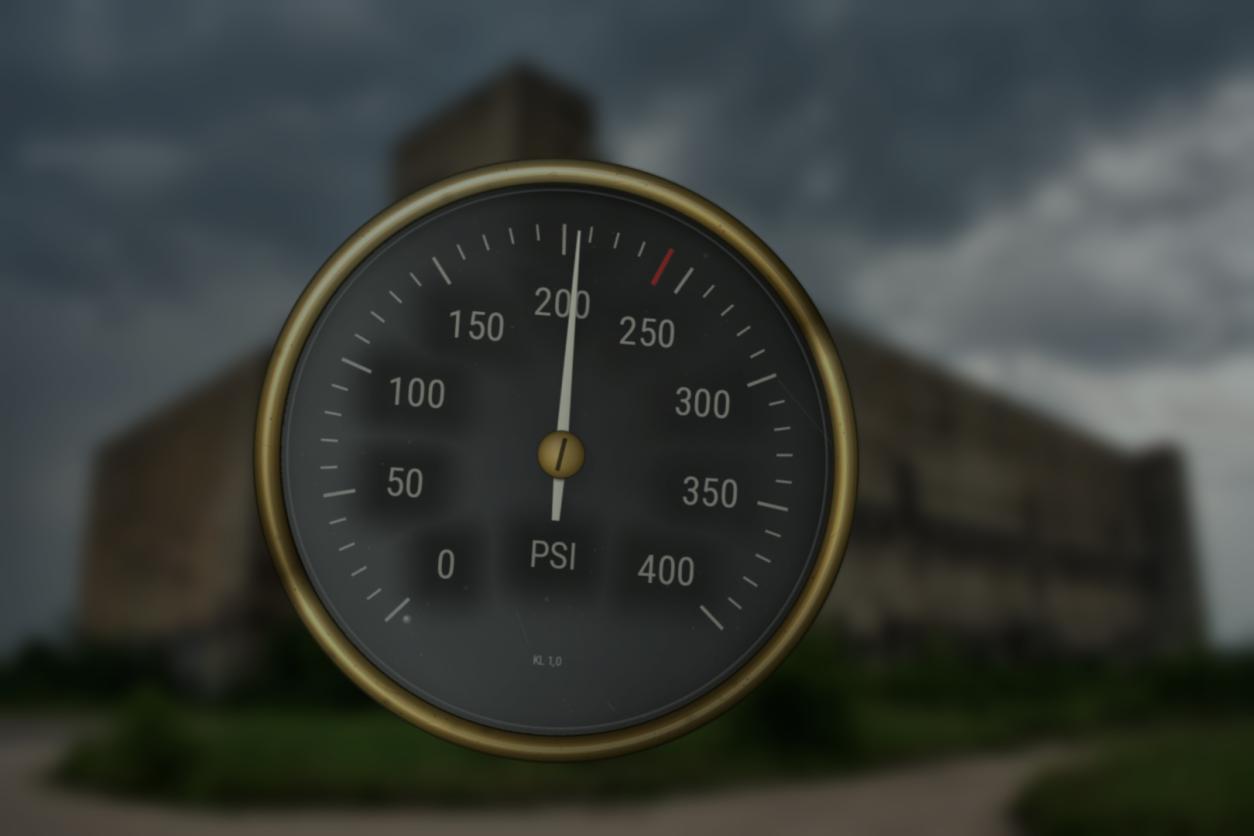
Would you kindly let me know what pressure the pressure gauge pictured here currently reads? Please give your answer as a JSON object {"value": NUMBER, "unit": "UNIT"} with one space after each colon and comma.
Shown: {"value": 205, "unit": "psi"}
